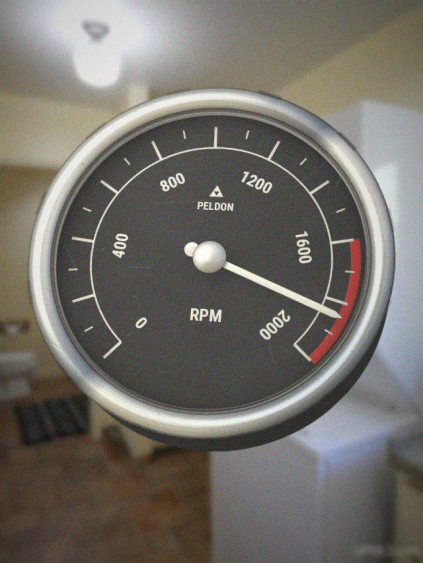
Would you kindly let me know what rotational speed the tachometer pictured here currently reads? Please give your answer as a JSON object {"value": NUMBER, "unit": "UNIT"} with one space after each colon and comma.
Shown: {"value": 1850, "unit": "rpm"}
